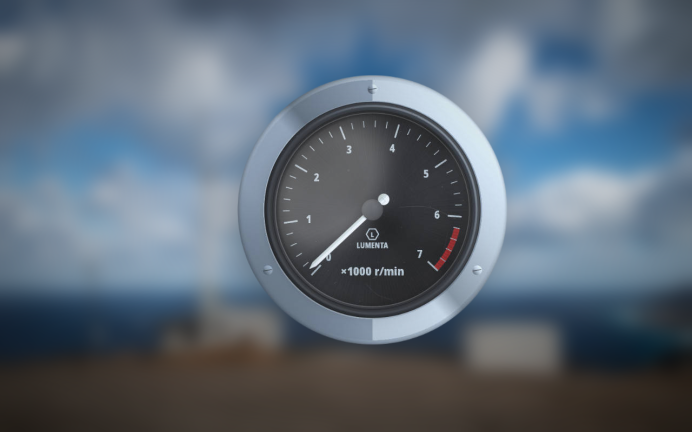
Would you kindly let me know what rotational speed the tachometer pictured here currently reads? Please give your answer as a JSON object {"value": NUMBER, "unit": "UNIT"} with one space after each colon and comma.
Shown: {"value": 100, "unit": "rpm"}
